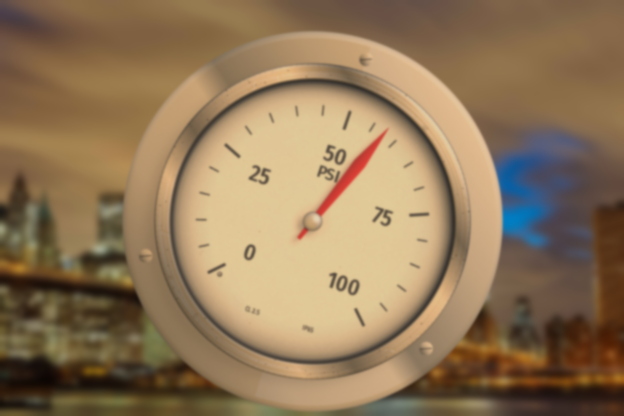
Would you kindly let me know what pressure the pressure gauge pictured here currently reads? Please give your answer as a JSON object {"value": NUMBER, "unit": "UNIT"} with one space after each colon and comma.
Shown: {"value": 57.5, "unit": "psi"}
